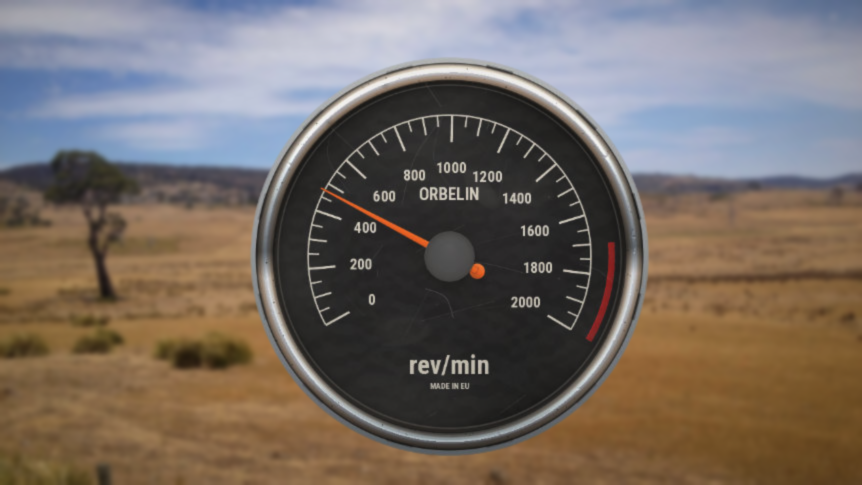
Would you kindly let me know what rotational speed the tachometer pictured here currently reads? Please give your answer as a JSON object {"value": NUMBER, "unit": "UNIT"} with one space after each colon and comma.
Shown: {"value": 475, "unit": "rpm"}
